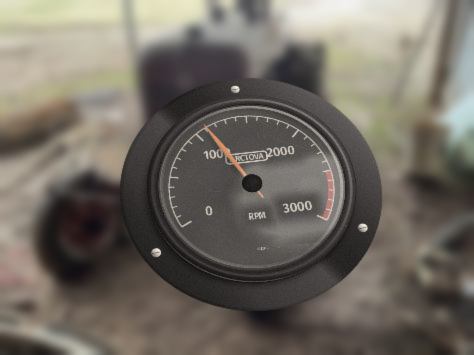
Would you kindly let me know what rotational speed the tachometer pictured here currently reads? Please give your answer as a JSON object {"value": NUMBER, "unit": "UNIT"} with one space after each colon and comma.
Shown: {"value": 1100, "unit": "rpm"}
